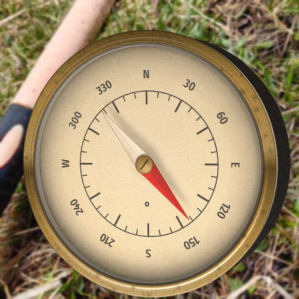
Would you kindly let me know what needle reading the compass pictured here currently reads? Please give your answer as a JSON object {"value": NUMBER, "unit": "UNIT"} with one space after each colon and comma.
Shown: {"value": 140, "unit": "°"}
